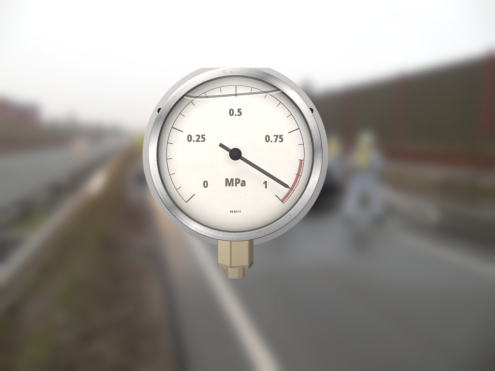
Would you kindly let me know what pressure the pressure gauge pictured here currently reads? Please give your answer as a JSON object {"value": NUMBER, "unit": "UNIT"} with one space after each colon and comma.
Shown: {"value": 0.95, "unit": "MPa"}
